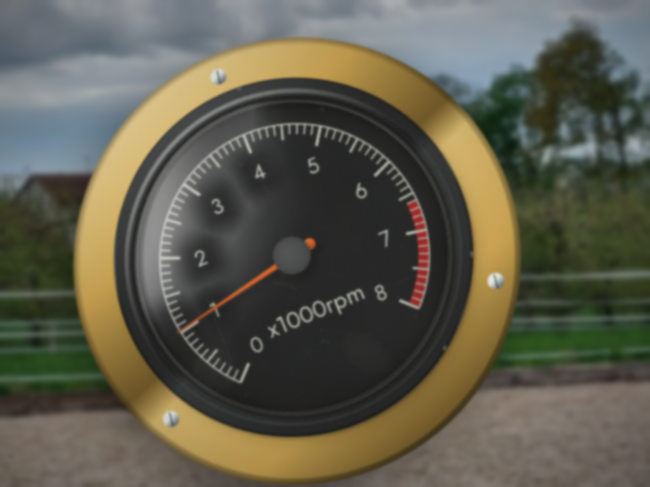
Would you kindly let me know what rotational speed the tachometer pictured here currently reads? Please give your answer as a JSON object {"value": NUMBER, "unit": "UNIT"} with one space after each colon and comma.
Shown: {"value": 1000, "unit": "rpm"}
